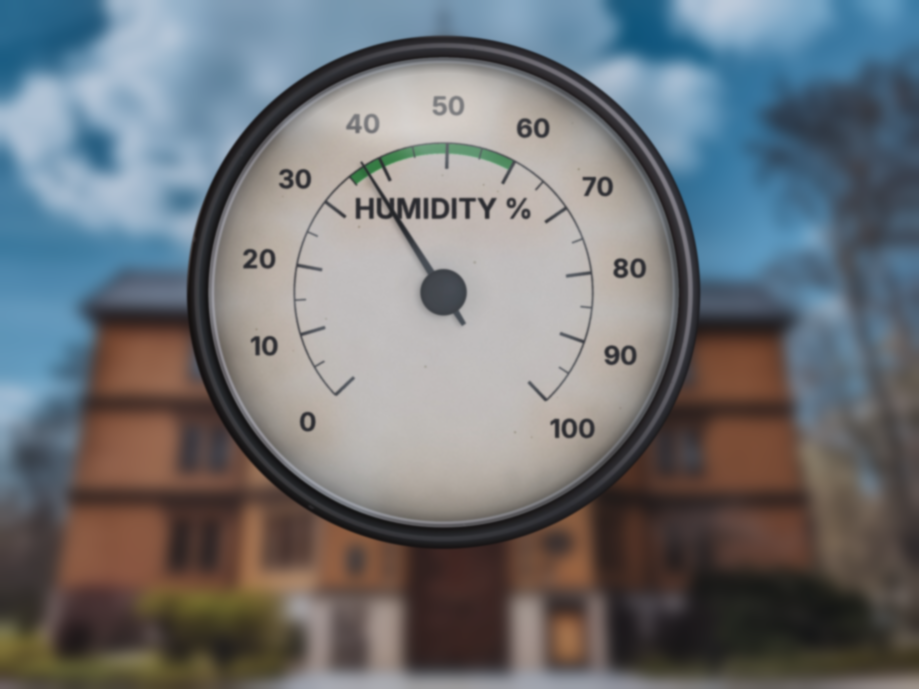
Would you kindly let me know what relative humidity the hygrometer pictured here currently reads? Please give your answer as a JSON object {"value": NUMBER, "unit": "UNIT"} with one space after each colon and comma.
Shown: {"value": 37.5, "unit": "%"}
